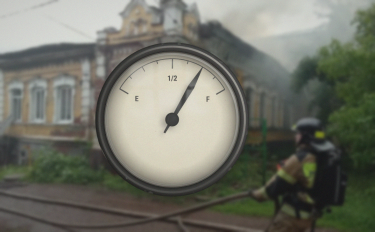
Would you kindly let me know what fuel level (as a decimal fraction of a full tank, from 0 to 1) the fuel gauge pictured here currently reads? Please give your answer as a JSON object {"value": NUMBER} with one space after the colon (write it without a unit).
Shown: {"value": 0.75}
